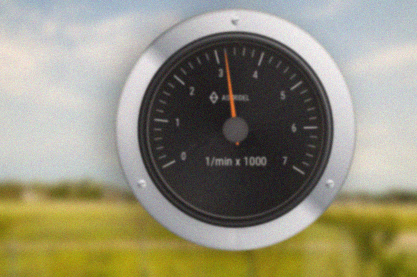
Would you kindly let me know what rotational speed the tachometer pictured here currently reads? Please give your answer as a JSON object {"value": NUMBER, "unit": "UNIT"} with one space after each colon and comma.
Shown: {"value": 3200, "unit": "rpm"}
